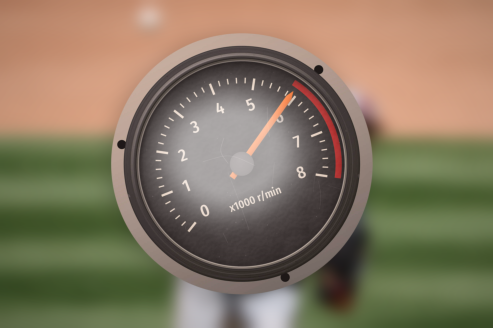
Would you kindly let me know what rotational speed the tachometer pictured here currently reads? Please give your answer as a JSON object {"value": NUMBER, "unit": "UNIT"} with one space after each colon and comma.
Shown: {"value": 5900, "unit": "rpm"}
